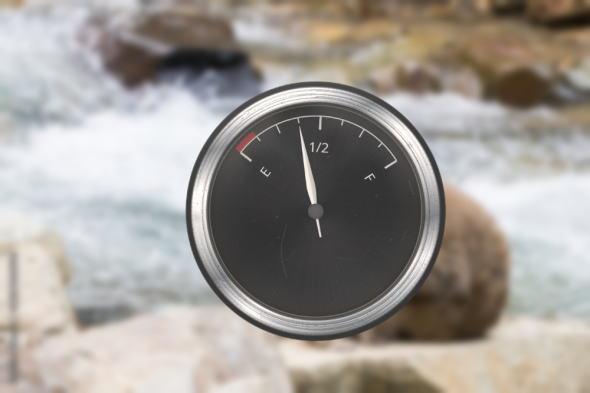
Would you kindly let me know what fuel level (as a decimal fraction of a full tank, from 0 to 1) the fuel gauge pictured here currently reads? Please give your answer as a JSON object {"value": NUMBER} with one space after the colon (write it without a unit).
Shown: {"value": 0.375}
